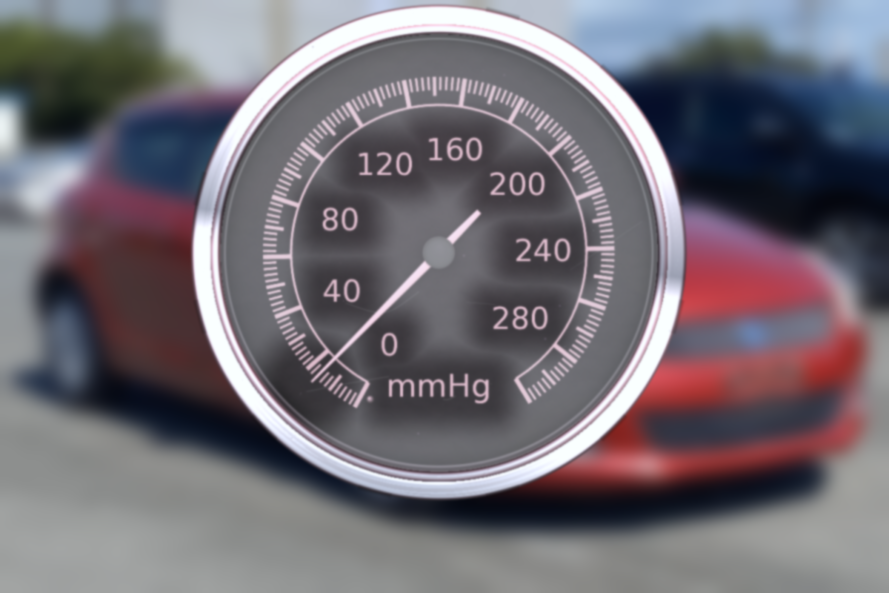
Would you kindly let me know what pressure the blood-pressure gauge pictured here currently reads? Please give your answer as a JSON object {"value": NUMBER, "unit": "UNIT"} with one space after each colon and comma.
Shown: {"value": 16, "unit": "mmHg"}
